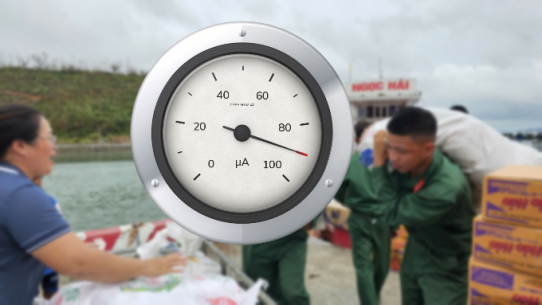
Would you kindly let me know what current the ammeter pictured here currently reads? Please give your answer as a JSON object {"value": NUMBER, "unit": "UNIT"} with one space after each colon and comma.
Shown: {"value": 90, "unit": "µA"}
